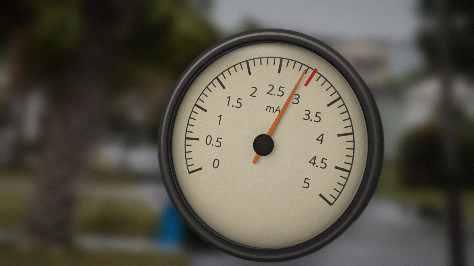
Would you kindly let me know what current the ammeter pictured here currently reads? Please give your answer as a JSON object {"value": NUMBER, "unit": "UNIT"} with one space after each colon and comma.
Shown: {"value": 2.9, "unit": "mA"}
